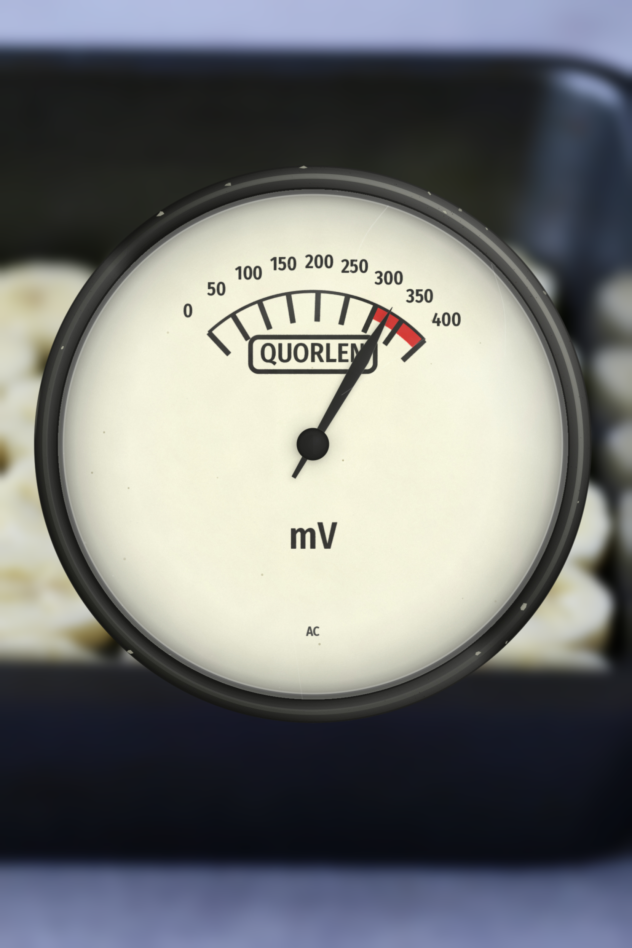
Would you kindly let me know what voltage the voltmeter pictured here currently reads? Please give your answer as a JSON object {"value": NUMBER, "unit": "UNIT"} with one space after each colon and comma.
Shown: {"value": 325, "unit": "mV"}
